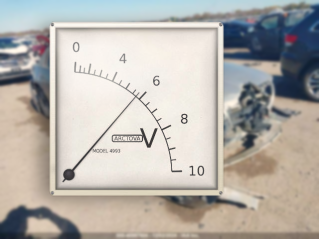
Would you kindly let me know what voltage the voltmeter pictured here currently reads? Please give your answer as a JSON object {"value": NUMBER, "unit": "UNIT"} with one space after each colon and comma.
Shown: {"value": 5.75, "unit": "V"}
